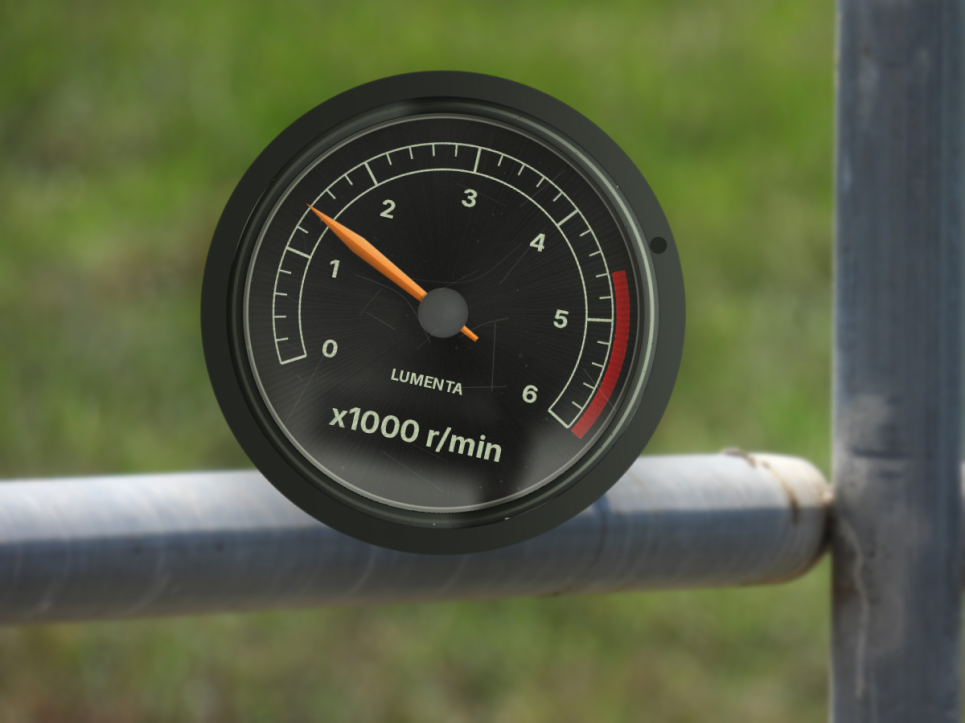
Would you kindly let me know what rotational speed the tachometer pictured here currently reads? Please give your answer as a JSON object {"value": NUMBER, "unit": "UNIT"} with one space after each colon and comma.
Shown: {"value": 1400, "unit": "rpm"}
